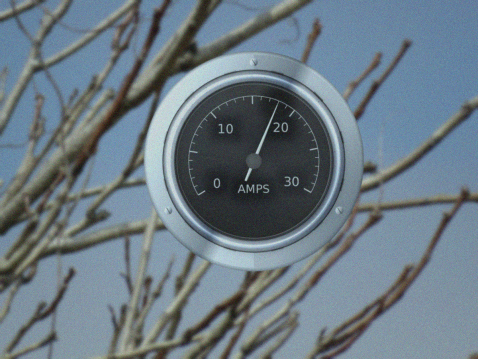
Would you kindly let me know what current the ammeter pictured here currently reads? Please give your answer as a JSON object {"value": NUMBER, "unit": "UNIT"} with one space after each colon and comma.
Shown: {"value": 18, "unit": "A"}
